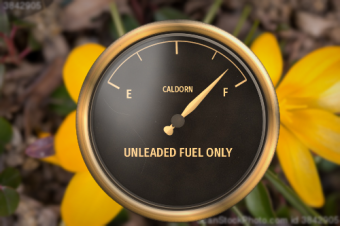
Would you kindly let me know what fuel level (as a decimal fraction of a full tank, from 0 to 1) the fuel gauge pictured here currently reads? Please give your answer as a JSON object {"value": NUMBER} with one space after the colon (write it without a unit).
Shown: {"value": 0.875}
